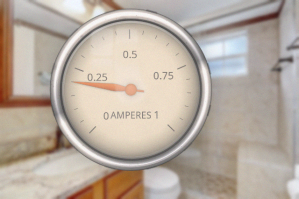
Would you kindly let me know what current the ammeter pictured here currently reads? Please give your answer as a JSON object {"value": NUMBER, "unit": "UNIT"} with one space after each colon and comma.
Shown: {"value": 0.2, "unit": "A"}
